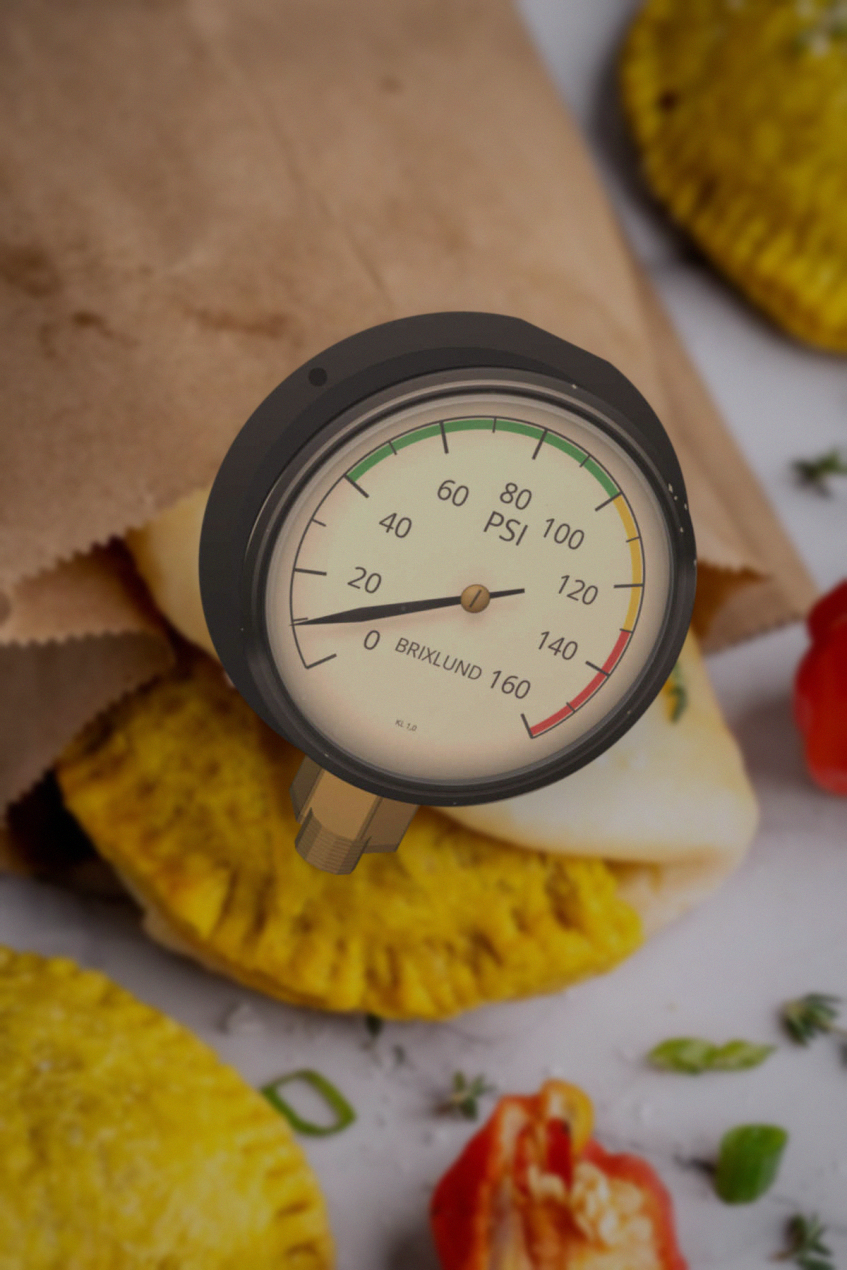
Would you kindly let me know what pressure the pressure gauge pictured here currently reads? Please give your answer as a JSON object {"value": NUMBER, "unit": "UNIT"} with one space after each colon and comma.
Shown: {"value": 10, "unit": "psi"}
